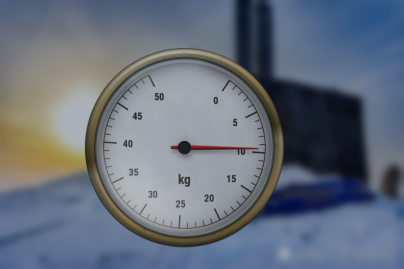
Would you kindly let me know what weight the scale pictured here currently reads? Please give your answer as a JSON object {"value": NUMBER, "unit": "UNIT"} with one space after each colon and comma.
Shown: {"value": 9.5, "unit": "kg"}
